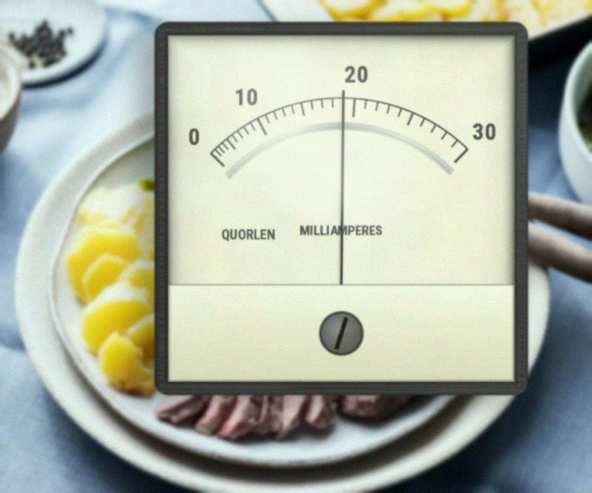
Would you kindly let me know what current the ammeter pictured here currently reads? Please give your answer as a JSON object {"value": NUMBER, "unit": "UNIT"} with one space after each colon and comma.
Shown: {"value": 19, "unit": "mA"}
